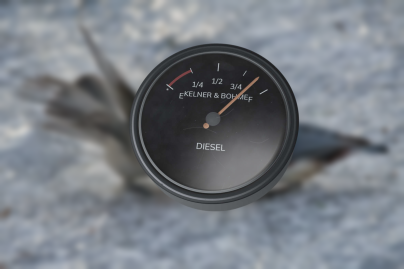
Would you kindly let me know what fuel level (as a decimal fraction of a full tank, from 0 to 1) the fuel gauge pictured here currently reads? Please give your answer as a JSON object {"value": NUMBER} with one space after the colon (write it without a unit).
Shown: {"value": 0.875}
